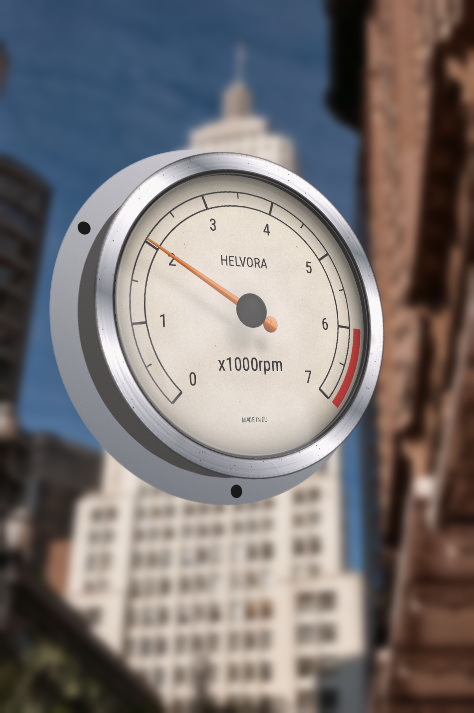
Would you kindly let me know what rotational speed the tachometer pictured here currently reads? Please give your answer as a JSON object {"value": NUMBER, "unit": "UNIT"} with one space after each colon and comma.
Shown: {"value": 2000, "unit": "rpm"}
